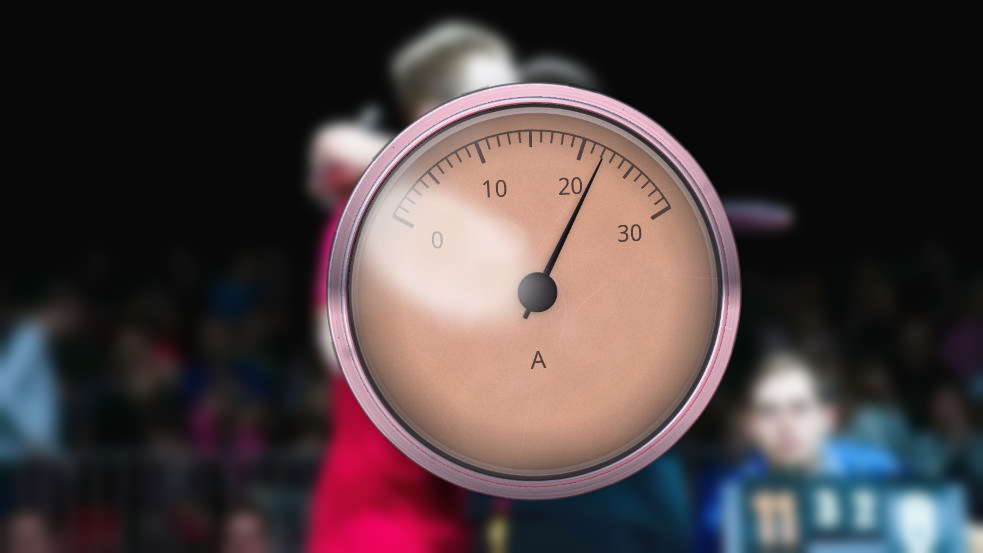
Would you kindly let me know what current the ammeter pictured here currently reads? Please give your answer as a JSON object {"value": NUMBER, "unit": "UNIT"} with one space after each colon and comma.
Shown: {"value": 22, "unit": "A"}
